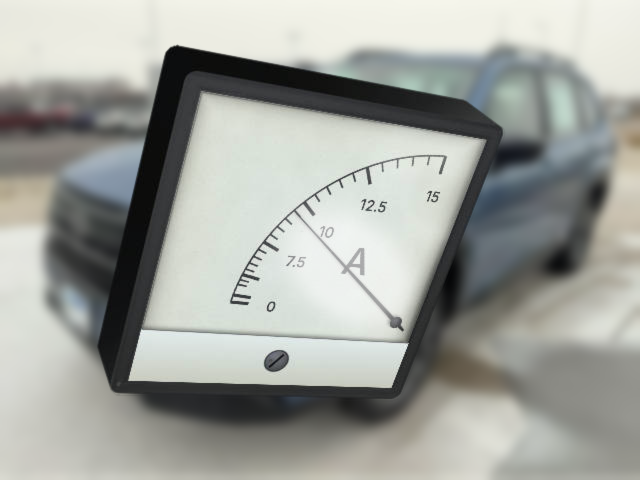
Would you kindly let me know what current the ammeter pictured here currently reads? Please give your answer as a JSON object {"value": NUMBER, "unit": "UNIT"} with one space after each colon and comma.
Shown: {"value": 9.5, "unit": "A"}
